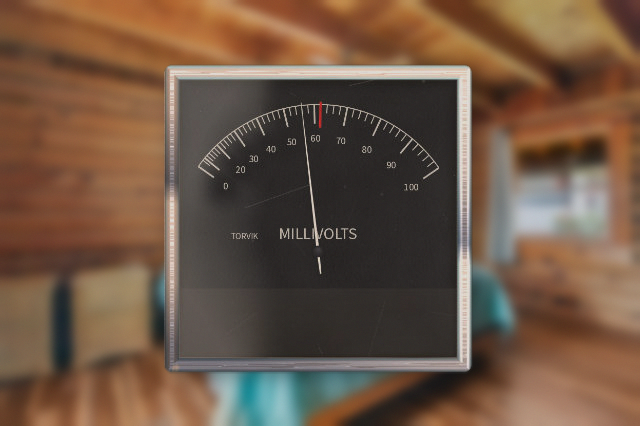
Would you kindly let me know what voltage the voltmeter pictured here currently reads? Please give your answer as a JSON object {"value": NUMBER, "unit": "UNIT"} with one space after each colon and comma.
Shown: {"value": 56, "unit": "mV"}
